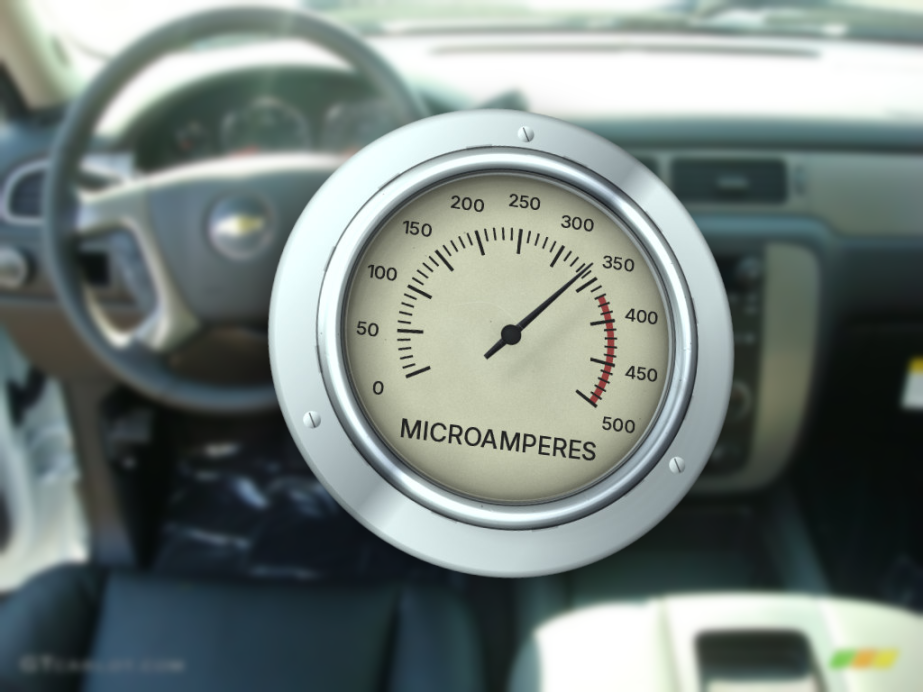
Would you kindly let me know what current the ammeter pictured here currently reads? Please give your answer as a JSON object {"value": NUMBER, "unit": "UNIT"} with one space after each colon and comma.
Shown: {"value": 335, "unit": "µA"}
